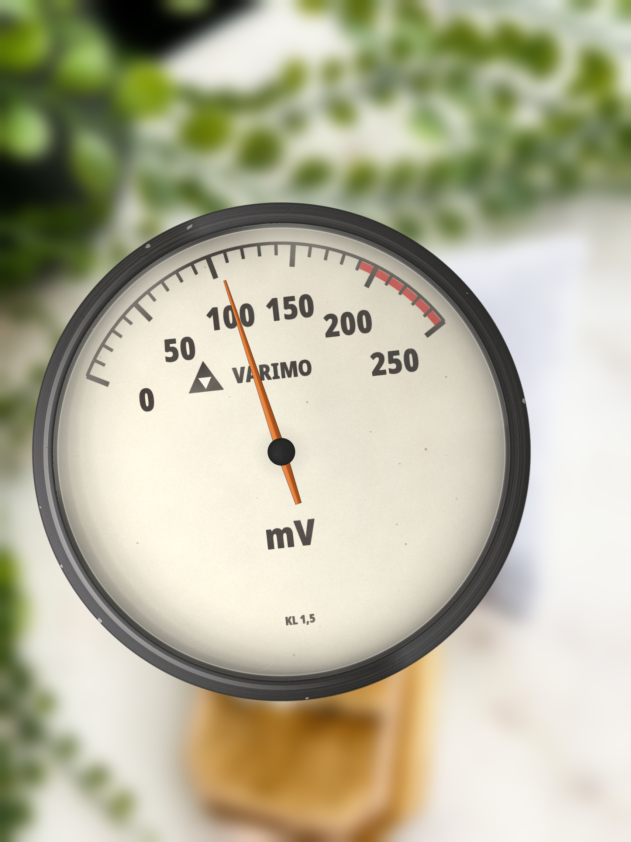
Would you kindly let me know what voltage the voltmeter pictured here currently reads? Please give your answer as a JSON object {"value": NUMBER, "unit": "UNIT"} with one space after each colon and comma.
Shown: {"value": 105, "unit": "mV"}
